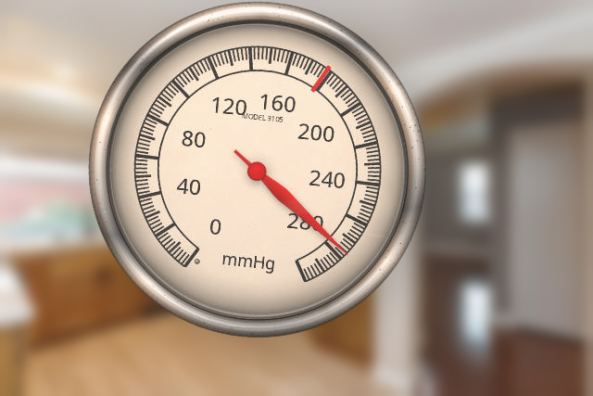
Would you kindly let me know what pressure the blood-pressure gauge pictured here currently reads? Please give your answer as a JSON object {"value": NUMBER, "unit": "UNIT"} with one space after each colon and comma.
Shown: {"value": 276, "unit": "mmHg"}
